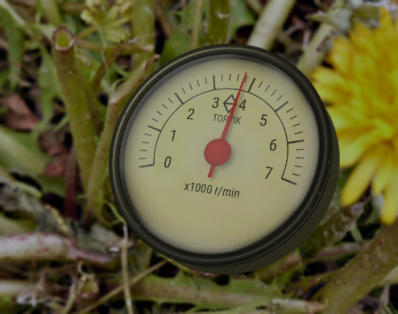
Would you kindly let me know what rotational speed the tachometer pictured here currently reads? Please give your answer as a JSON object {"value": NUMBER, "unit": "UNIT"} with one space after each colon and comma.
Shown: {"value": 3800, "unit": "rpm"}
